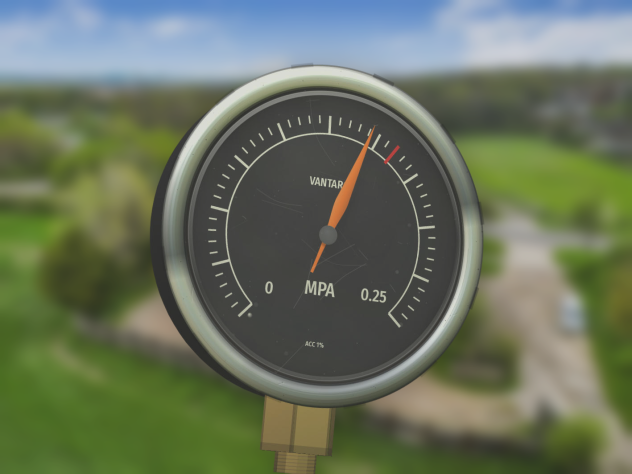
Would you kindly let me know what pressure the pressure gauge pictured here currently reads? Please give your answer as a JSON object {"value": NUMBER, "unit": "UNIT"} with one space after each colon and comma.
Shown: {"value": 0.145, "unit": "MPa"}
